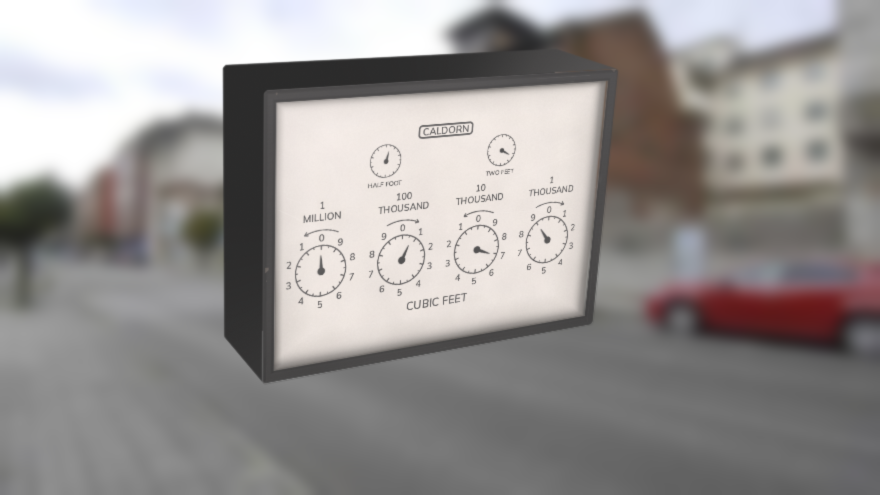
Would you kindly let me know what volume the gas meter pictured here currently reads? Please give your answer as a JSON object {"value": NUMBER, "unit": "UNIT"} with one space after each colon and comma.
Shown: {"value": 6900, "unit": "ft³"}
